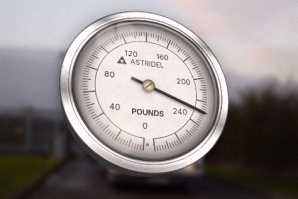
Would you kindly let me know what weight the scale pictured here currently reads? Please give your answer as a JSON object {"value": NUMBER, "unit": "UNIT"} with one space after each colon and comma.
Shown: {"value": 230, "unit": "lb"}
